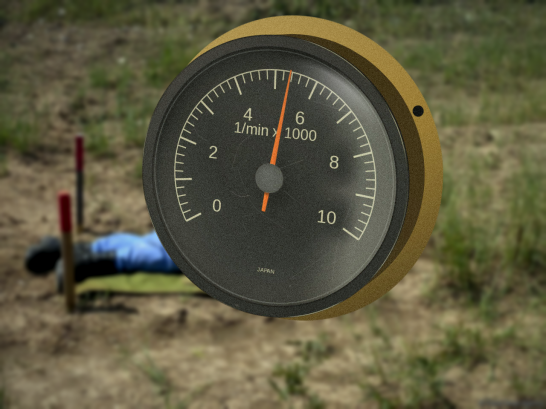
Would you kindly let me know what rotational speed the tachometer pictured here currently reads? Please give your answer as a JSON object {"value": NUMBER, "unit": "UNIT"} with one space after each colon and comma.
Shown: {"value": 5400, "unit": "rpm"}
